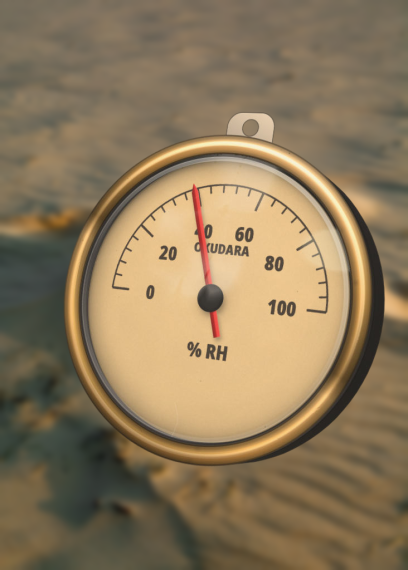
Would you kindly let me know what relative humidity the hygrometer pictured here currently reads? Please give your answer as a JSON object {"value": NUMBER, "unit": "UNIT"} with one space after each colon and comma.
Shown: {"value": 40, "unit": "%"}
